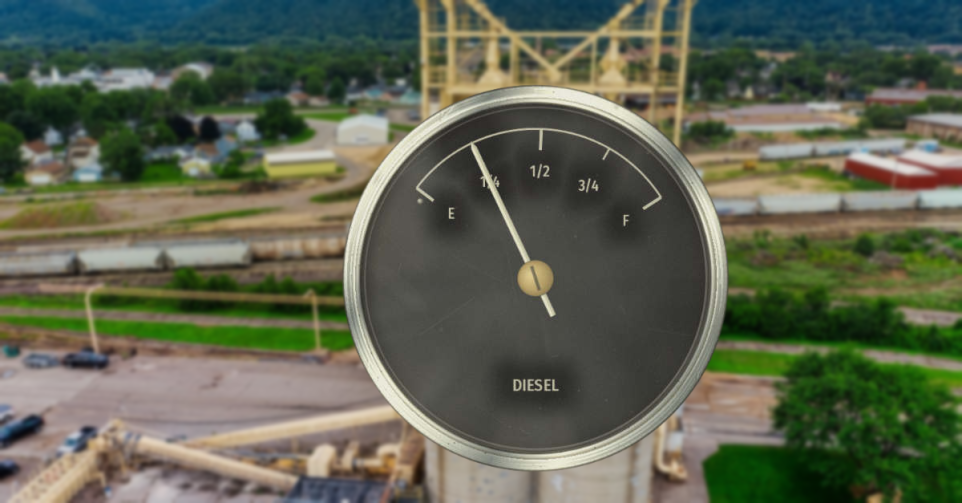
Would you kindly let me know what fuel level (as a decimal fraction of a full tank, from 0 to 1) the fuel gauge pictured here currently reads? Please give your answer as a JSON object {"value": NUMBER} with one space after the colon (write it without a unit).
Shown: {"value": 0.25}
